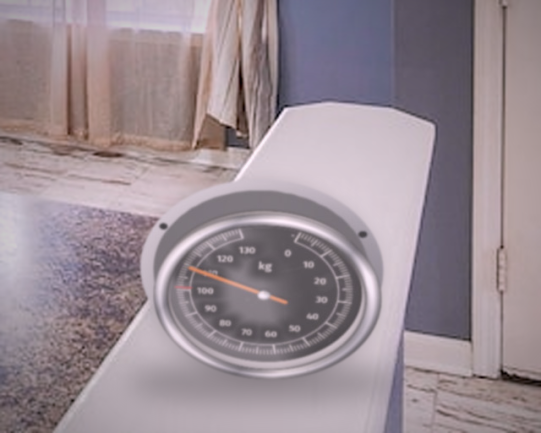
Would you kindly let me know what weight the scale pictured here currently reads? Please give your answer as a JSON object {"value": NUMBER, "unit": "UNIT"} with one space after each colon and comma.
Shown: {"value": 110, "unit": "kg"}
